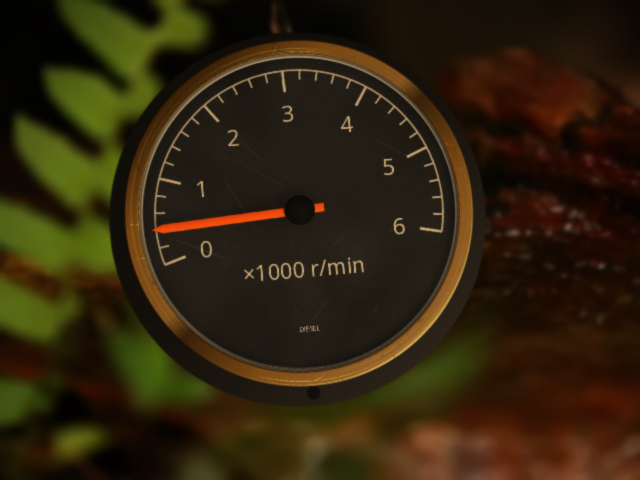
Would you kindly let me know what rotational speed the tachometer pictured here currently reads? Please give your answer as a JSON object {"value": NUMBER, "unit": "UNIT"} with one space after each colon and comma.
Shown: {"value": 400, "unit": "rpm"}
